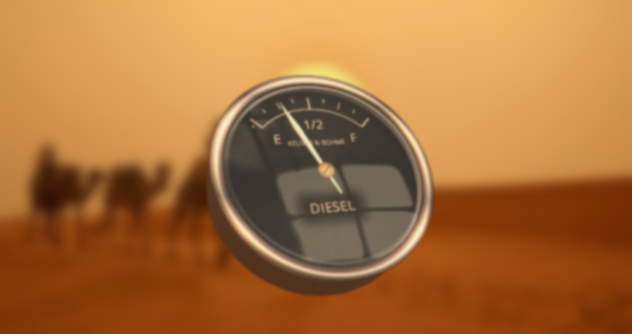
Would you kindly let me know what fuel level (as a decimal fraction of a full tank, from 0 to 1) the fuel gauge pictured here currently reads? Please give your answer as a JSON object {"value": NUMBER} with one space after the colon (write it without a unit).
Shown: {"value": 0.25}
